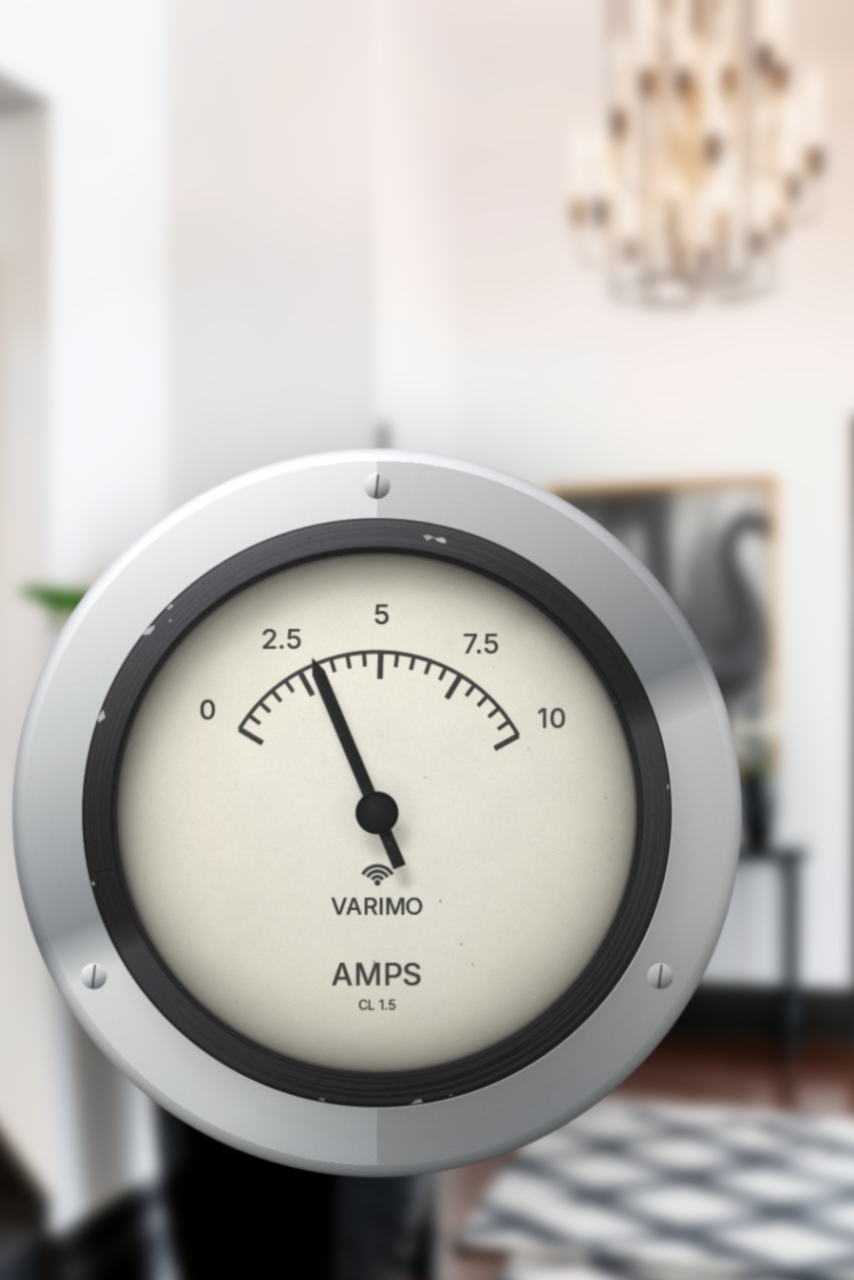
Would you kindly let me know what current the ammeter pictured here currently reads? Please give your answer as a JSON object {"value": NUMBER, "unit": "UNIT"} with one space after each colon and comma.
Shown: {"value": 3, "unit": "A"}
